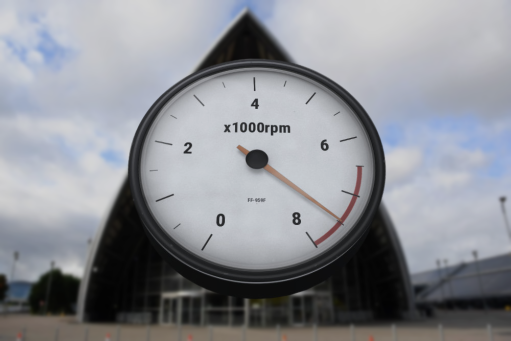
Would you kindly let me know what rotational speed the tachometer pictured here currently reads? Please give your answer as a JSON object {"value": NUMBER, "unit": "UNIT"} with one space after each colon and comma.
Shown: {"value": 7500, "unit": "rpm"}
